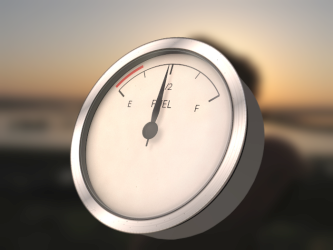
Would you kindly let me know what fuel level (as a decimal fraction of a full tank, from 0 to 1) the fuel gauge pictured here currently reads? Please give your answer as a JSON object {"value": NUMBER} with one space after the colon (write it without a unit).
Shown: {"value": 0.5}
